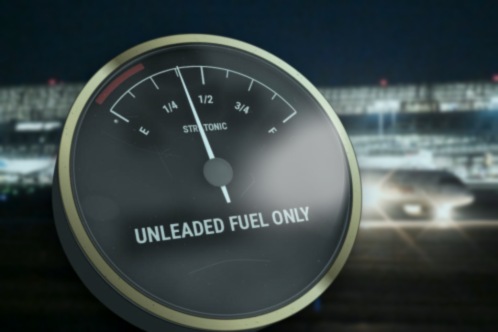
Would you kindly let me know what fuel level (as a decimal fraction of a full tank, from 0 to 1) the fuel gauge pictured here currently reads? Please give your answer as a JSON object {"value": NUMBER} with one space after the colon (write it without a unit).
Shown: {"value": 0.375}
